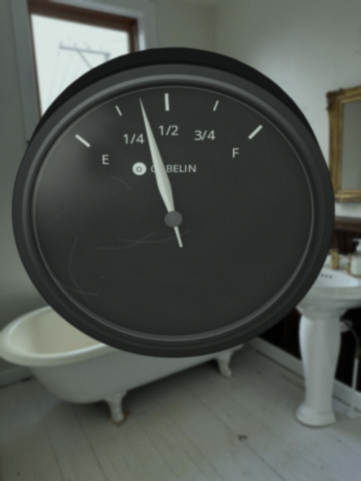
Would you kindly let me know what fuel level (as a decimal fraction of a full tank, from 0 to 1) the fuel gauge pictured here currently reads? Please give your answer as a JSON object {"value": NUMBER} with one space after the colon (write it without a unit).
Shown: {"value": 0.375}
